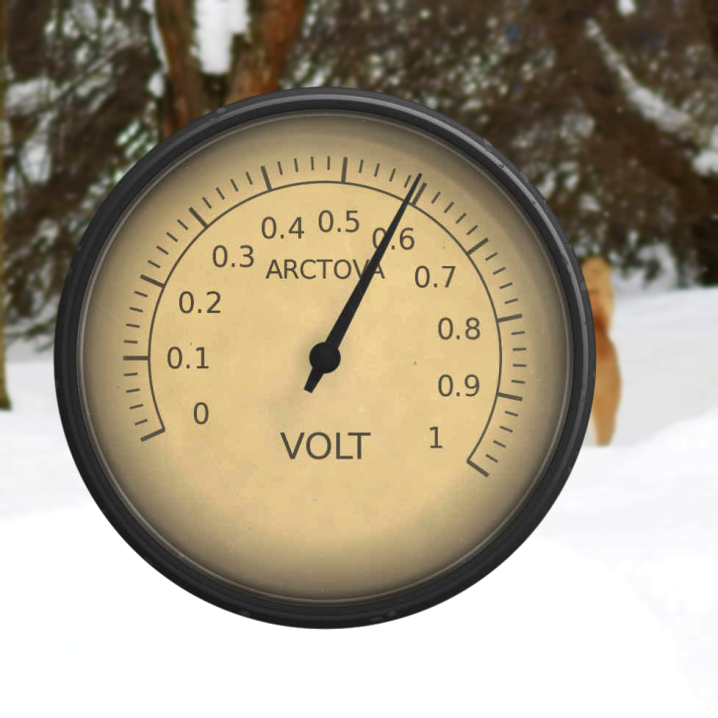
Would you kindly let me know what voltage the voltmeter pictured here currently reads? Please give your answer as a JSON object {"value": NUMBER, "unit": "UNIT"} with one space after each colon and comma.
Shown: {"value": 0.59, "unit": "V"}
